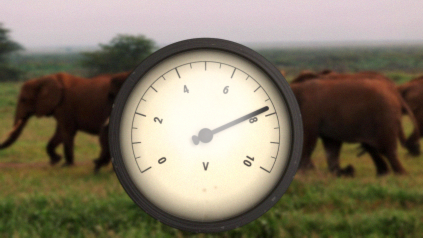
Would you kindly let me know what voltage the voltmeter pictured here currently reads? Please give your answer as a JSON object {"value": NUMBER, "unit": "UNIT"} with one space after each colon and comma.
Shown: {"value": 7.75, "unit": "V"}
